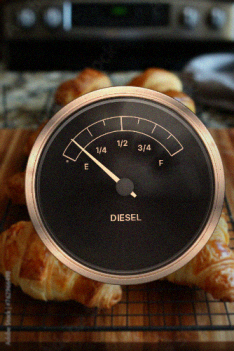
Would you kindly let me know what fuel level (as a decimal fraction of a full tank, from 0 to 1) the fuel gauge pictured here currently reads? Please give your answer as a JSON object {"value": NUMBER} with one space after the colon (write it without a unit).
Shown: {"value": 0.125}
